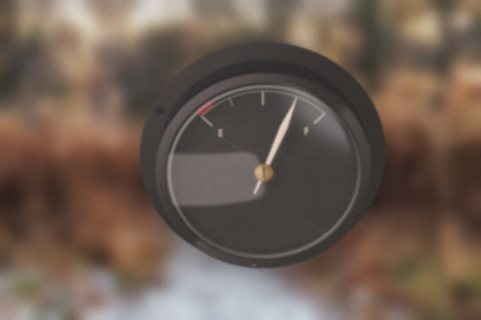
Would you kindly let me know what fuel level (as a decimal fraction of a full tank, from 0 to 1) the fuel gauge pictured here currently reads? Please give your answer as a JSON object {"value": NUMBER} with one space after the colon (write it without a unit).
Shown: {"value": 0.75}
